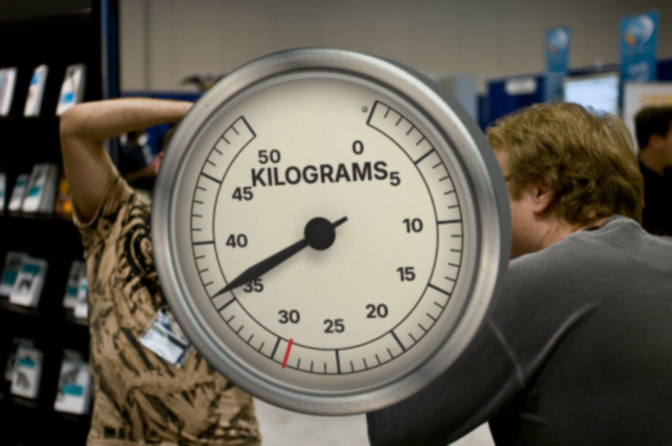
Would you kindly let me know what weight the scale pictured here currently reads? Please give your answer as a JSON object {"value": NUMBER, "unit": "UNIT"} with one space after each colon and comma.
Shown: {"value": 36, "unit": "kg"}
